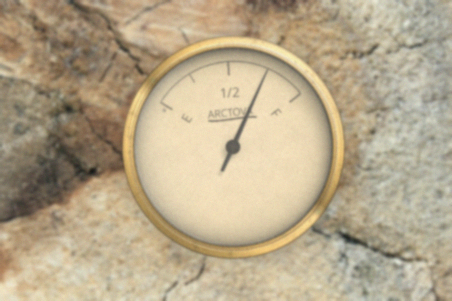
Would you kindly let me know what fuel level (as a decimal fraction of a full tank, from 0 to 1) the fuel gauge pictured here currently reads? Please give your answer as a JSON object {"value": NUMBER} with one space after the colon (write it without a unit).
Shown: {"value": 0.75}
